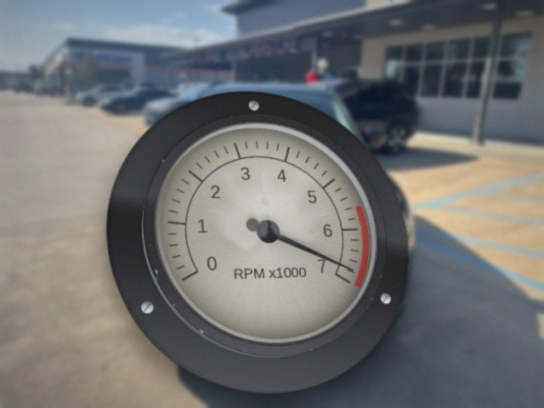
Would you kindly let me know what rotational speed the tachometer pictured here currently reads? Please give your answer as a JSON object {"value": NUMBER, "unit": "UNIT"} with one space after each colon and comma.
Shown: {"value": 6800, "unit": "rpm"}
